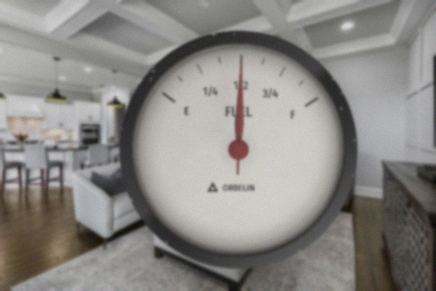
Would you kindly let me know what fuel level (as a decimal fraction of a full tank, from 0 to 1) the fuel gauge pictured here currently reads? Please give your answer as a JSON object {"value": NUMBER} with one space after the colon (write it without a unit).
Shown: {"value": 0.5}
